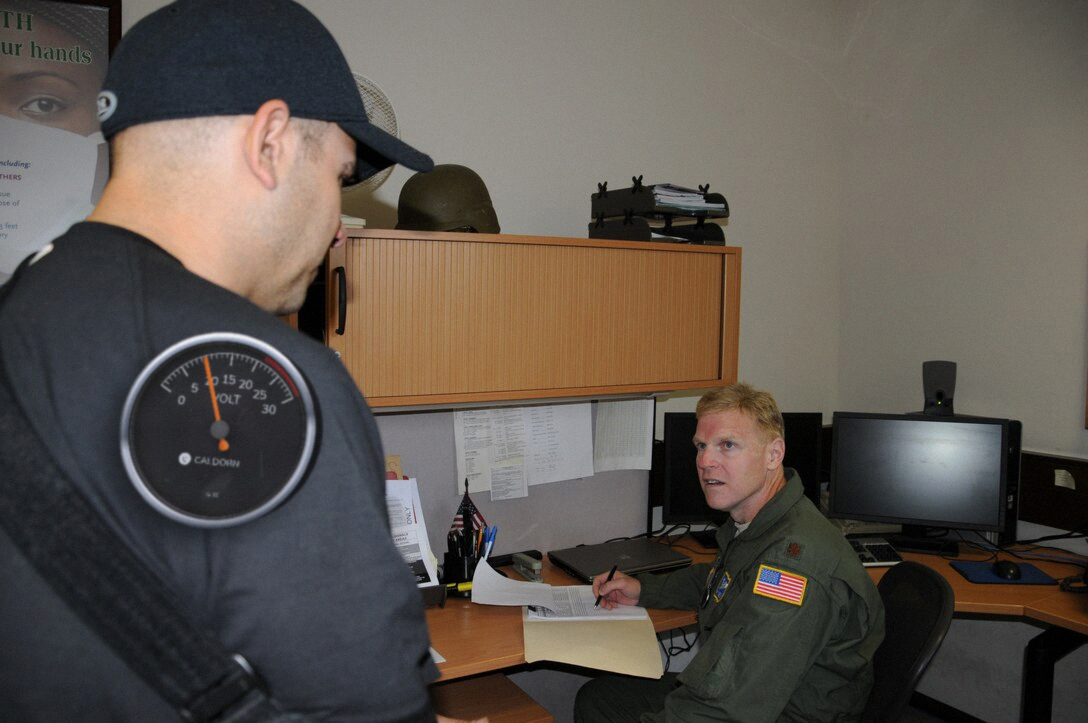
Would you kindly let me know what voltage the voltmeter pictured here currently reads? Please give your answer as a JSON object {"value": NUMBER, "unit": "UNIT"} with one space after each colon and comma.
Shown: {"value": 10, "unit": "V"}
